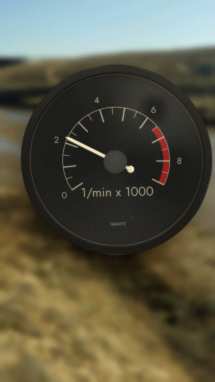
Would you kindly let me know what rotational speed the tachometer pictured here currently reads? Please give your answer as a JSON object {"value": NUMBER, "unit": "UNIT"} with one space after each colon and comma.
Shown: {"value": 2250, "unit": "rpm"}
